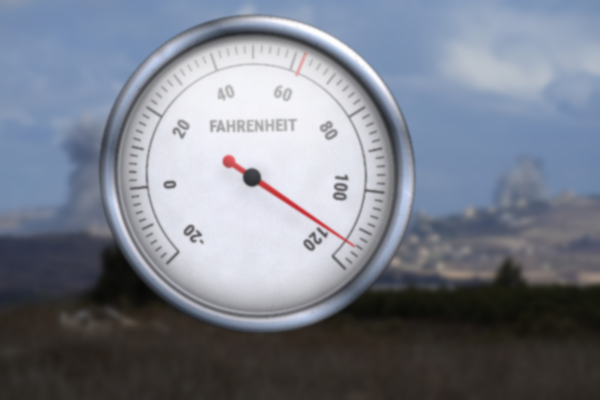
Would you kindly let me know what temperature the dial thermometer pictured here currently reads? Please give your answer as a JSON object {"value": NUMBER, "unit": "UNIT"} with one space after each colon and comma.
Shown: {"value": 114, "unit": "°F"}
